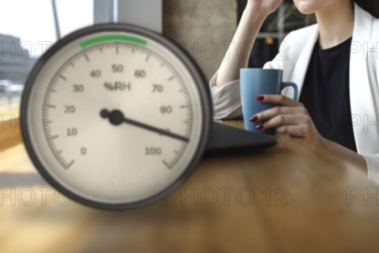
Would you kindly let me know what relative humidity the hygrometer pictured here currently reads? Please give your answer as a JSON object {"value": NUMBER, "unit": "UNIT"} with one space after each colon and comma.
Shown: {"value": 90, "unit": "%"}
